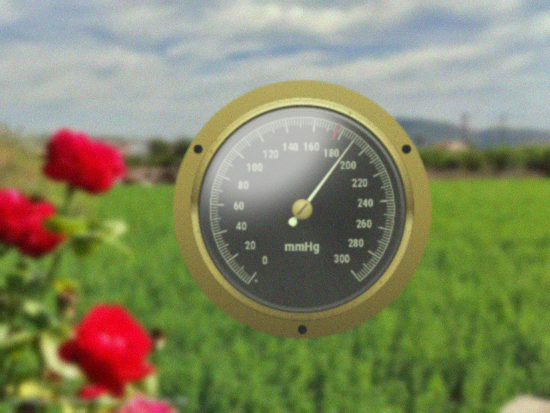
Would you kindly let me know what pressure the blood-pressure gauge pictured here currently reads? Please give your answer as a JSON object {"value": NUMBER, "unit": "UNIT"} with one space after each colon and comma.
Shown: {"value": 190, "unit": "mmHg"}
